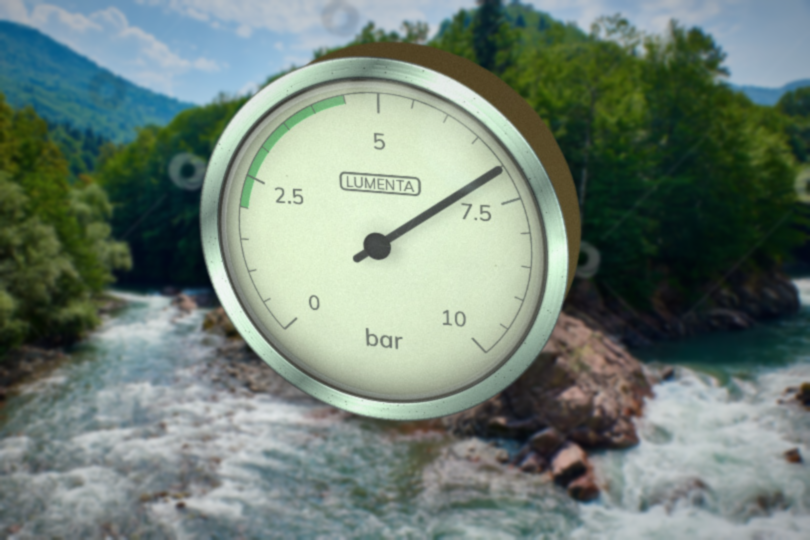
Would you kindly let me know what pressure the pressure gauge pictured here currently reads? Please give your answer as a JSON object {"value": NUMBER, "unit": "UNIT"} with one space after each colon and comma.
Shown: {"value": 7, "unit": "bar"}
